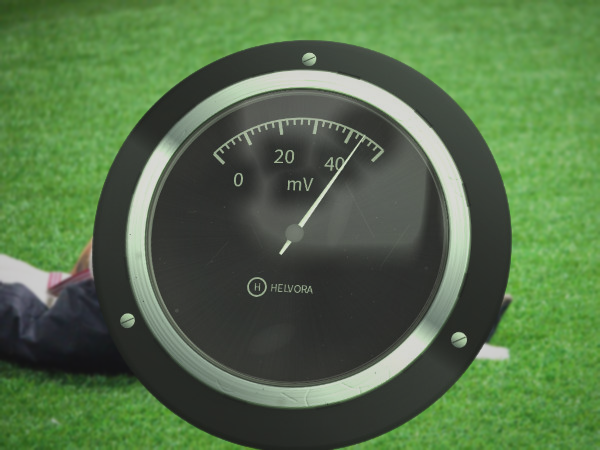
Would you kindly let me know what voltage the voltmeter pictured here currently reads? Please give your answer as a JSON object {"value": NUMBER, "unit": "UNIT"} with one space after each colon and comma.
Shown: {"value": 44, "unit": "mV"}
